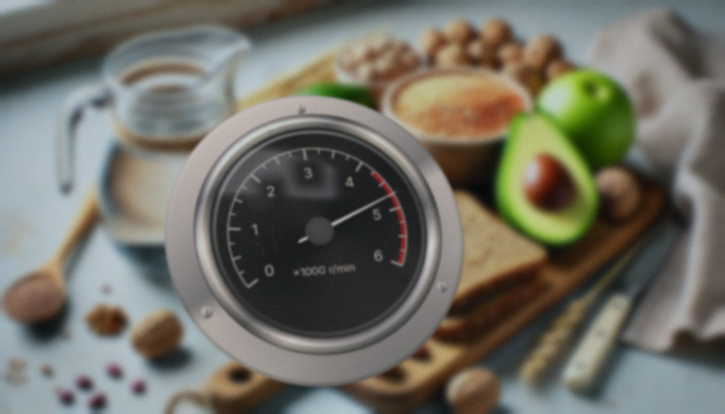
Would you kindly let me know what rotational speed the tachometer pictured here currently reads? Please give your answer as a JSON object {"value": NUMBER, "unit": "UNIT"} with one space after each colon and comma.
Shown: {"value": 4750, "unit": "rpm"}
